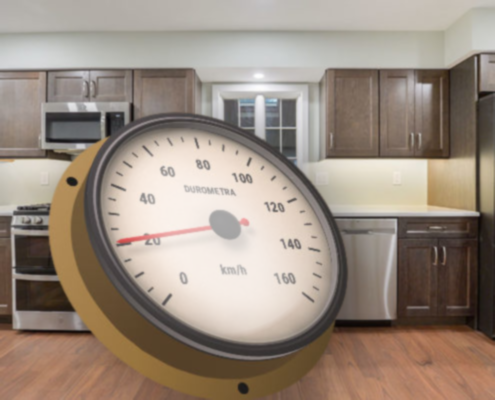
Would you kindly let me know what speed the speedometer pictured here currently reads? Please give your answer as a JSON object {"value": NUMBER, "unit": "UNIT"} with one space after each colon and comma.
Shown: {"value": 20, "unit": "km/h"}
